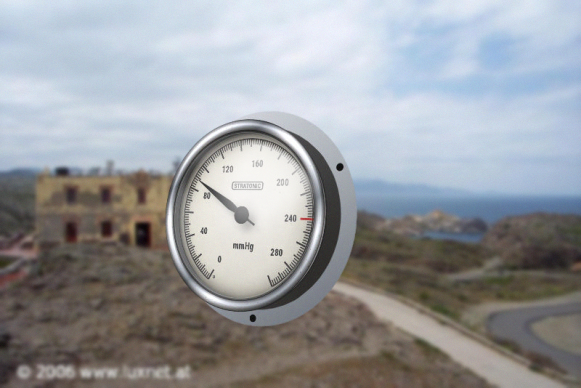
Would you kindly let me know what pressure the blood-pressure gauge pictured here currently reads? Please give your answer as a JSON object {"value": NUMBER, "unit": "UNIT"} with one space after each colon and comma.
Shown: {"value": 90, "unit": "mmHg"}
